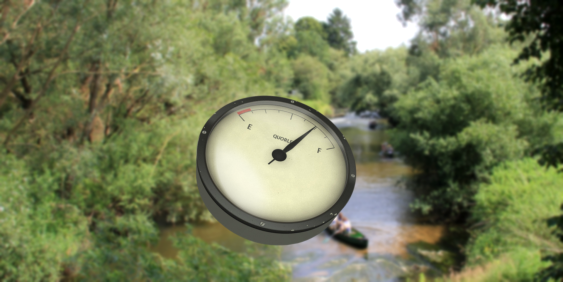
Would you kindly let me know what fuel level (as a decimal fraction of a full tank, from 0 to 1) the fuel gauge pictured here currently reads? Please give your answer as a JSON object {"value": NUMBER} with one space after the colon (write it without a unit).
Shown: {"value": 0.75}
